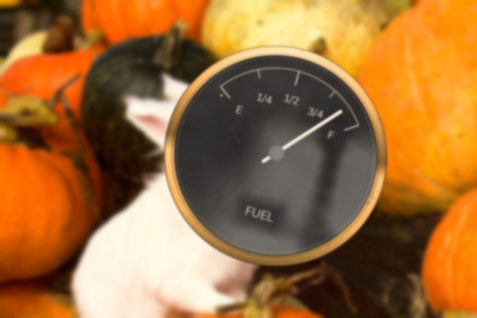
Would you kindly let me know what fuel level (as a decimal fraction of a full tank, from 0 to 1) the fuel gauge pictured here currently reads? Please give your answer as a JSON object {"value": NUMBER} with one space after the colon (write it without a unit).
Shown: {"value": 0.875}
